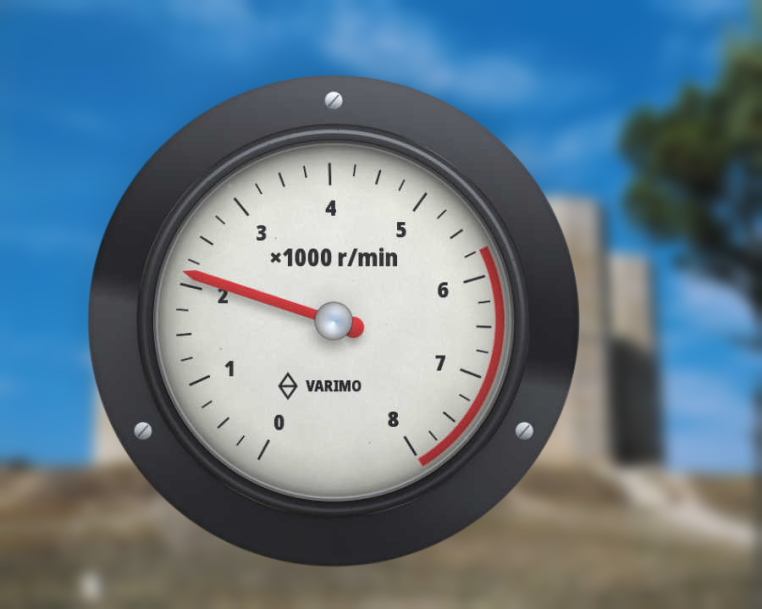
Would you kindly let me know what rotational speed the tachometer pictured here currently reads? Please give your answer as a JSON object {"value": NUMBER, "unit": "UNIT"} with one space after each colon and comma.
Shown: {"value": 2125, "unit": "rpm"}
